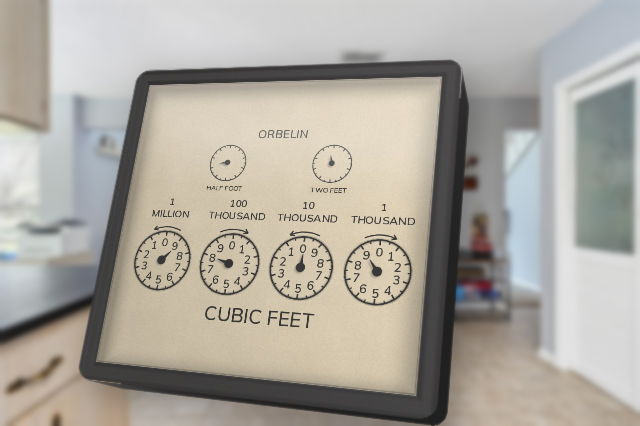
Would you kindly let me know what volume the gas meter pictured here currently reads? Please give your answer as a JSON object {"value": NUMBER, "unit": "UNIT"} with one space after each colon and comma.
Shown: {"value": 879900, "unit": "ft³"}
